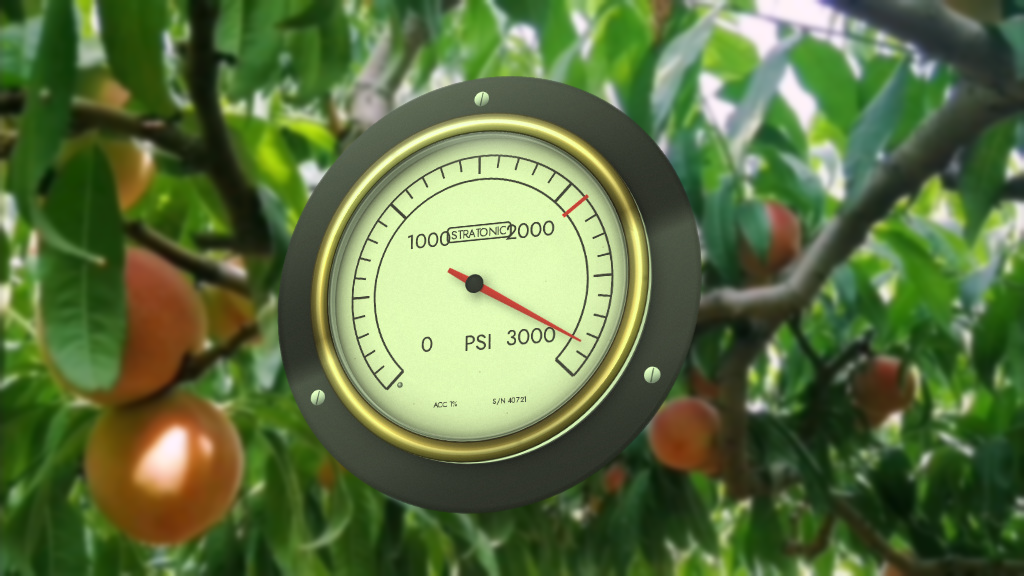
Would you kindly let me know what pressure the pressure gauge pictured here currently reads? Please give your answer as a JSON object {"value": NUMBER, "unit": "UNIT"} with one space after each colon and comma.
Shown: {"value": 2850, "unit": "psi"}
